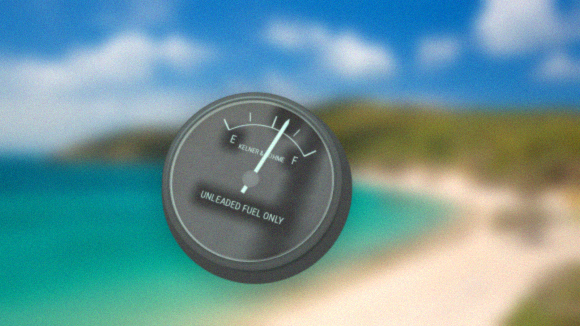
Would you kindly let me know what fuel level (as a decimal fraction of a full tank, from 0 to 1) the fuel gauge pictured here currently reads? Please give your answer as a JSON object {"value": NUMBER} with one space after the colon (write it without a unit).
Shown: {"value": 0.625}
